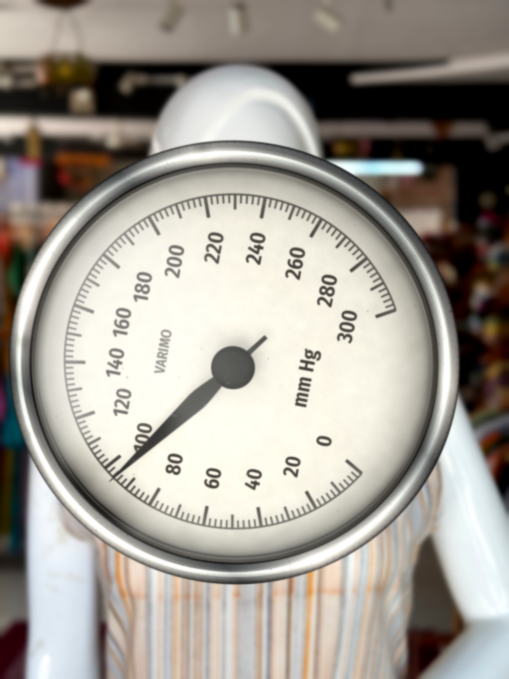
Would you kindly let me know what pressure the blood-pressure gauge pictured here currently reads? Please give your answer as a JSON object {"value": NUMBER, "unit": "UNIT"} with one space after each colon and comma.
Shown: {"value": 96, "unit": "mmHg"}
